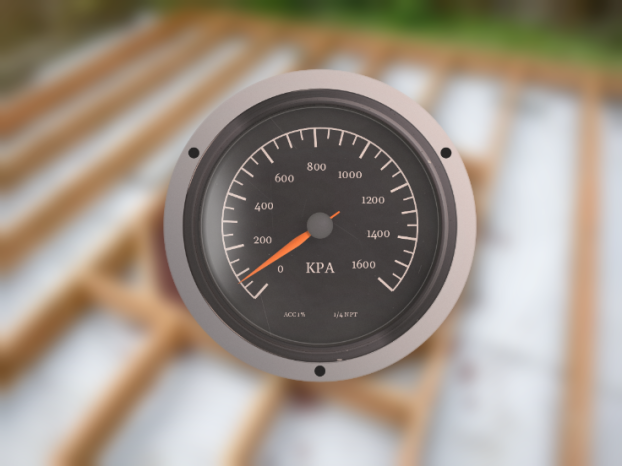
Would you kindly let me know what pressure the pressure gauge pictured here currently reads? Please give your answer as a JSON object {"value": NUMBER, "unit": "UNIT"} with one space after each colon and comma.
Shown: {"value": 75, "unit": "kPa"}
